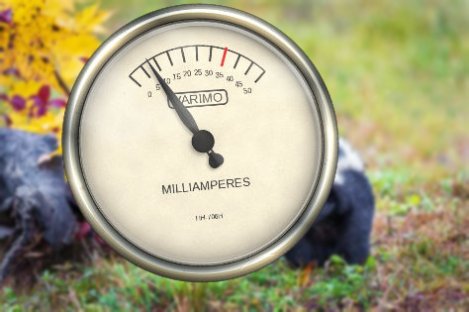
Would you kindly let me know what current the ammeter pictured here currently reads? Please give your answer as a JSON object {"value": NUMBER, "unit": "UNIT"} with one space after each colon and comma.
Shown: {"value": 7.5, "unit": "mA"}
